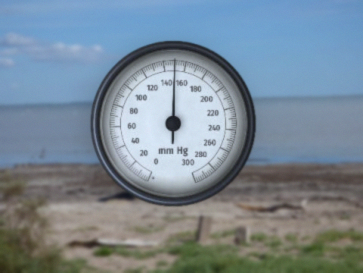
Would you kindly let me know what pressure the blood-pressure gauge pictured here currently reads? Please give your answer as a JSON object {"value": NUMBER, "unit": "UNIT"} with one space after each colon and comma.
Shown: {"value": 150, "unit": "mmHg"}
